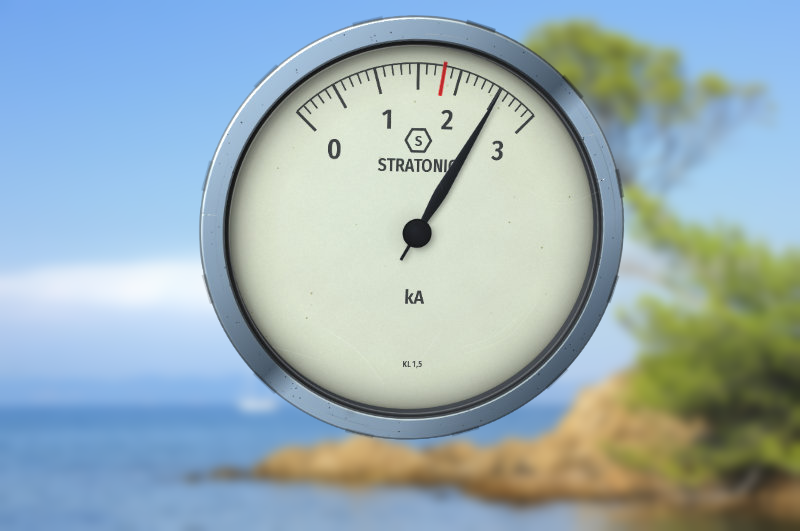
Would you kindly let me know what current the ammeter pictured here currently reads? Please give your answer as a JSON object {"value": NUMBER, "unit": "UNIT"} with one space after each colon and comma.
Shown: {"value": 2.5, "unit": "kA"}
